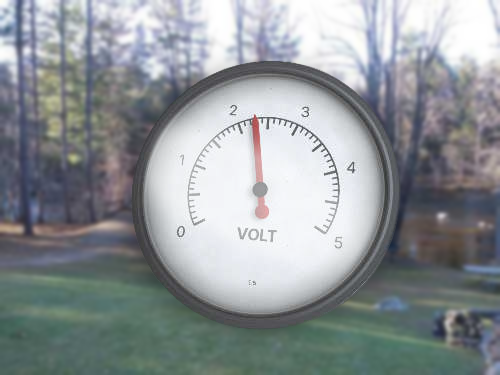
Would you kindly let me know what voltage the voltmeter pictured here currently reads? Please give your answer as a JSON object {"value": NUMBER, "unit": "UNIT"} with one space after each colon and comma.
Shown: {"value": 2.3, "unit": "V"}
